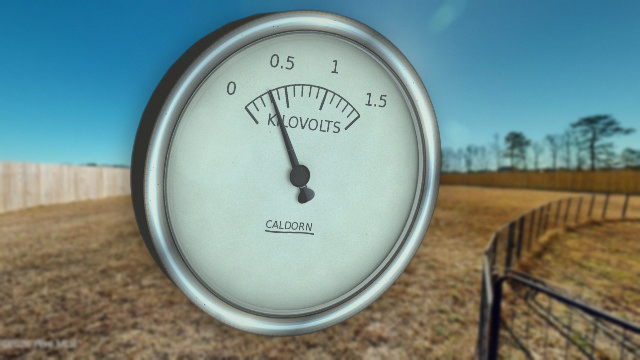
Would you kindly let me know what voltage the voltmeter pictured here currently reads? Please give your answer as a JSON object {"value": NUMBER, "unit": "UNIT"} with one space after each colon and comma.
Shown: {"value": 0.3, "unit": "kV"}
